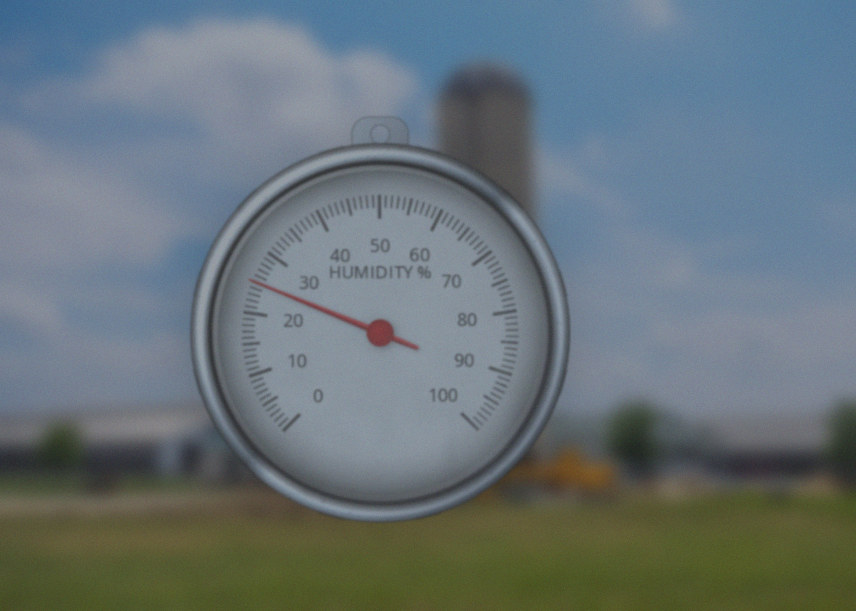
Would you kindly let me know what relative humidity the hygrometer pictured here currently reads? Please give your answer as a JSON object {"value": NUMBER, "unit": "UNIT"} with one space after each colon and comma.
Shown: {"value": 25, "unit": "%"}
